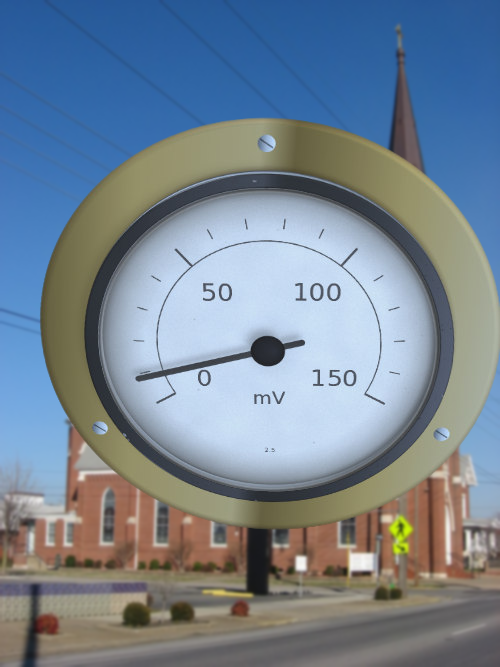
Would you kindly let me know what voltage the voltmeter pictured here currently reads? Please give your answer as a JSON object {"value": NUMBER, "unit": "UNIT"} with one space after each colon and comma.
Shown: {"value": 10, "unit": "mV"}
